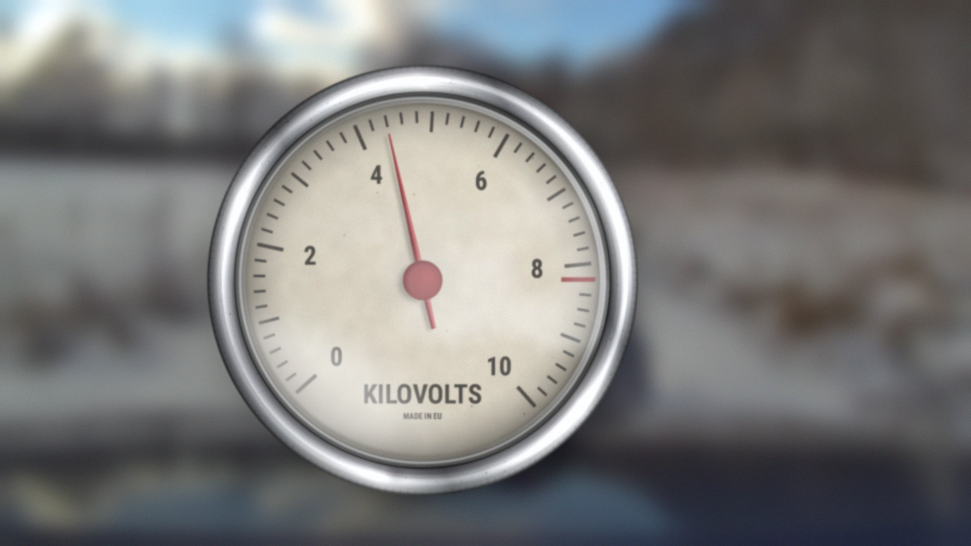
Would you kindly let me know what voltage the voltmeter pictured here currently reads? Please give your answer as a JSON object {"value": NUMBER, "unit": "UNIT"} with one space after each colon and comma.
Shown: {"value": 4.4, "unit": "kV"}
